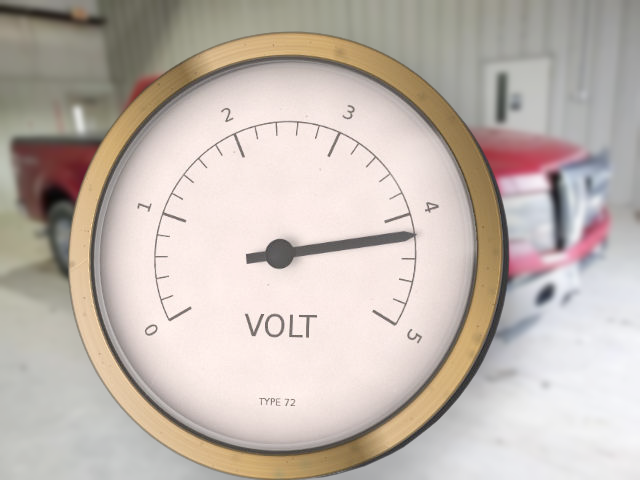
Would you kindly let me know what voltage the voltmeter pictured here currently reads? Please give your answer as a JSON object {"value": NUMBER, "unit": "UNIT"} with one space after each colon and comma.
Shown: {"value": 4.2, "unit": "V"}
